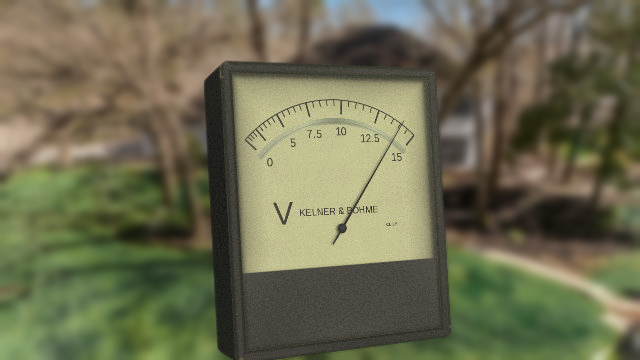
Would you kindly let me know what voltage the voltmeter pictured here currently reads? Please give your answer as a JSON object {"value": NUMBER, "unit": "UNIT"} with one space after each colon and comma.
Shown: {"value": 14, "unit": "V"}
